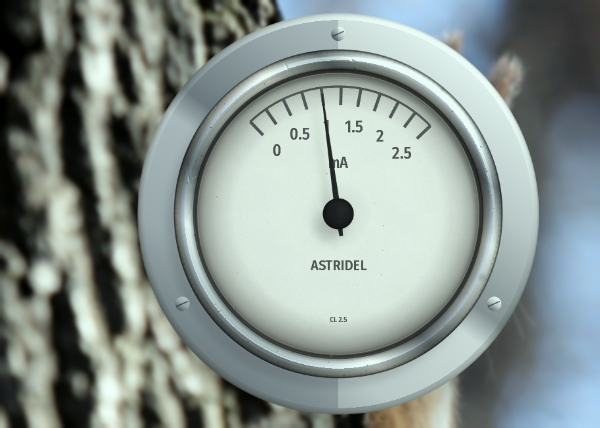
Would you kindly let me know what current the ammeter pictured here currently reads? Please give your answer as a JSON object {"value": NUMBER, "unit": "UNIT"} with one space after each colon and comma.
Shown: {"value": 1, "unit": "mA"}
